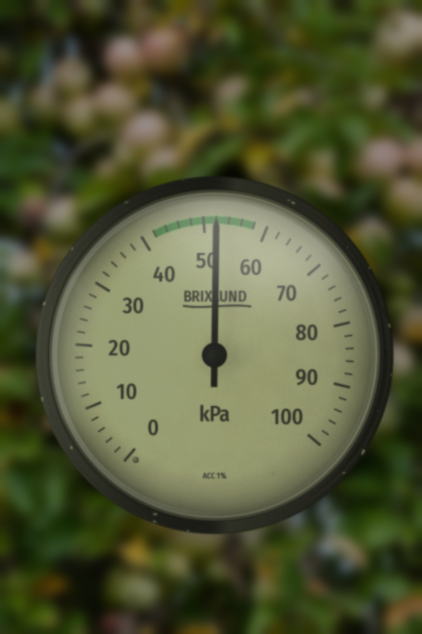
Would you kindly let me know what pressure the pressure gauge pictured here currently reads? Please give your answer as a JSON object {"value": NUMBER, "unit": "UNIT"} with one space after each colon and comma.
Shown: {"value": 52, "unit": "kPa"}
